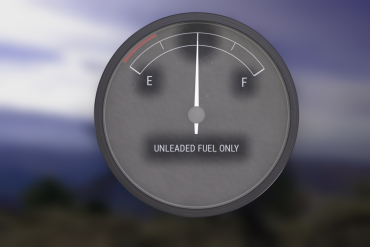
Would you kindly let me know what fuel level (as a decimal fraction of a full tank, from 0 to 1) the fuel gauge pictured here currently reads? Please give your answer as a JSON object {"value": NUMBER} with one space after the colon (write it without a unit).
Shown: {"value": 0.5}
